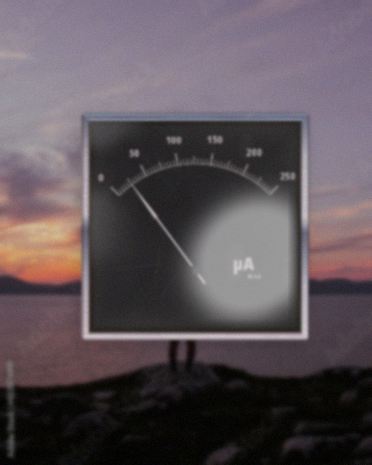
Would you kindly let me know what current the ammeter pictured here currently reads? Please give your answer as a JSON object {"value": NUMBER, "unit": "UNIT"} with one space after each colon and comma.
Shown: {"value": 25, "unit": "µA"}
